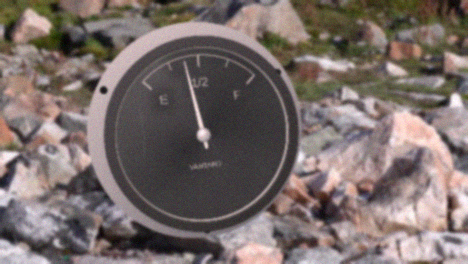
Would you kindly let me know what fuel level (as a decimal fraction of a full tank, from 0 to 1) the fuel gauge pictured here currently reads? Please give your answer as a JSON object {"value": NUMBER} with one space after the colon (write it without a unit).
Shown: {"value": 0.375}
